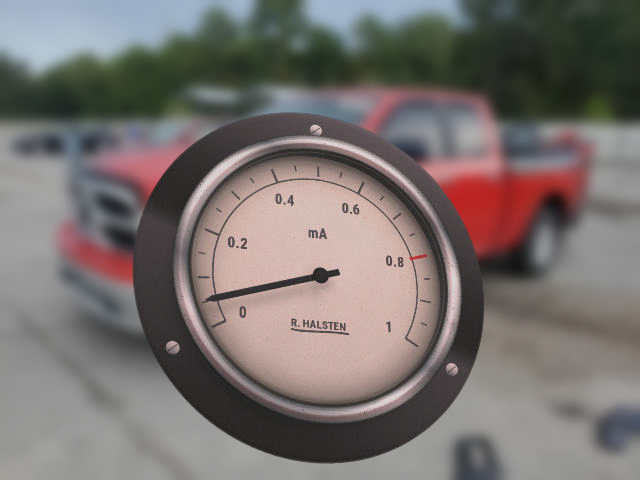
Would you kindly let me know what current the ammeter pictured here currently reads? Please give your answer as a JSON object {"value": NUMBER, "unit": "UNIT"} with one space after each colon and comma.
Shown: {"value": 0.05, "unit": "mA"}
